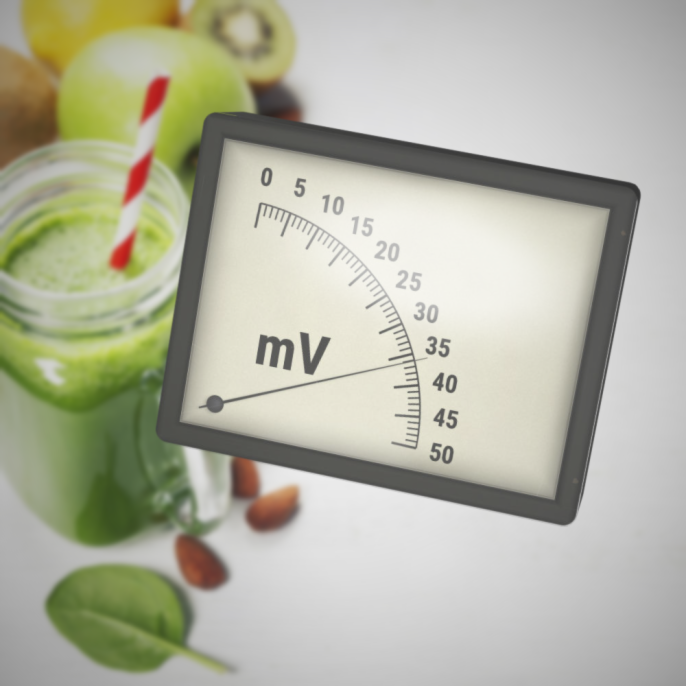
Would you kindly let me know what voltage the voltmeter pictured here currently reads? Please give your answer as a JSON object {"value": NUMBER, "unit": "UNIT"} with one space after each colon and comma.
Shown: {"value": 36, "unit": "mV"}
